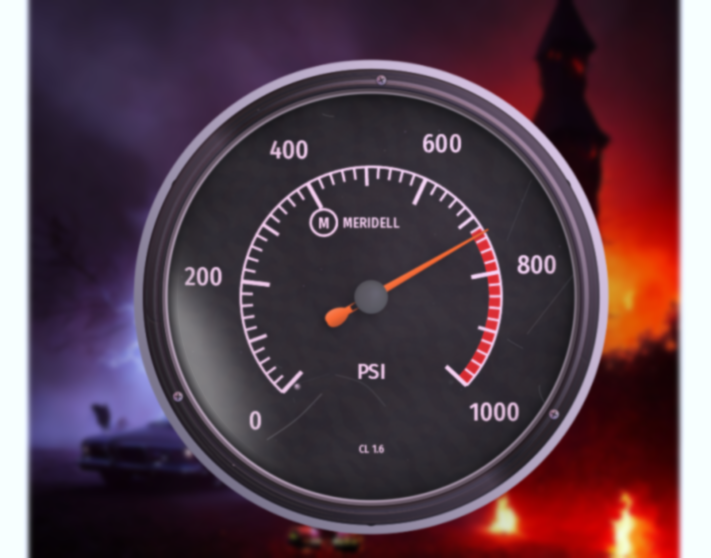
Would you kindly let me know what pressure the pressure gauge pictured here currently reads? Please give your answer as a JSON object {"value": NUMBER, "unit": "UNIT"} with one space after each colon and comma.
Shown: {"value": 730, "unit": "psi"}
